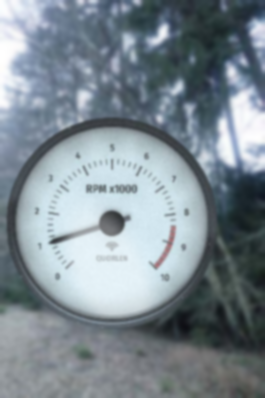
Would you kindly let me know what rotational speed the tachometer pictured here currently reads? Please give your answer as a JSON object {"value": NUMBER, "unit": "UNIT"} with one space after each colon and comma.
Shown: {"value": 1000, "unit": "rpm"}
